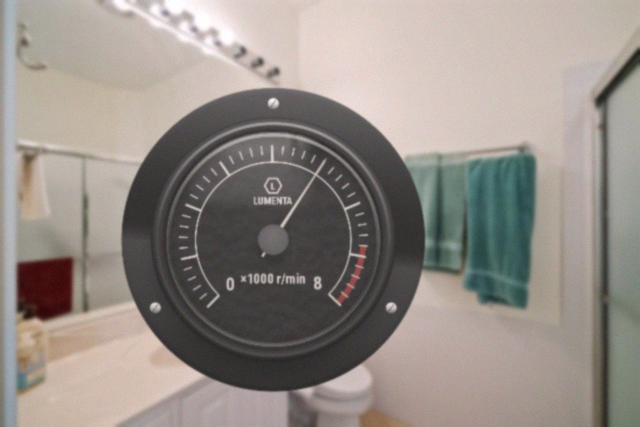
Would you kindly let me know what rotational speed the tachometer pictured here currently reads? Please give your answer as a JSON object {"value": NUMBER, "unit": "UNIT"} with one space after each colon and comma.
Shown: {"value": 5000, "unit": "rpm"}
